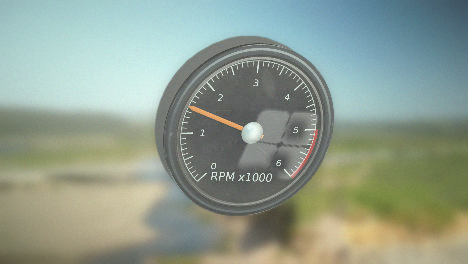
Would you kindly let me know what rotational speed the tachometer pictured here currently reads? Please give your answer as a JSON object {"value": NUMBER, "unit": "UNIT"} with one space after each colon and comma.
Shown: {"value": 1500, "unit": "rpm"}
